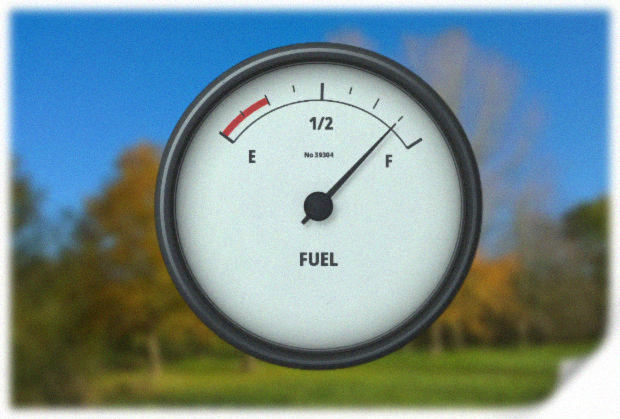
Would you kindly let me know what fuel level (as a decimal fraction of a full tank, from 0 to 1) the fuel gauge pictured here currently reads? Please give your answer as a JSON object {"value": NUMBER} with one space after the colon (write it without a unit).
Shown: {"value": 0.875}
